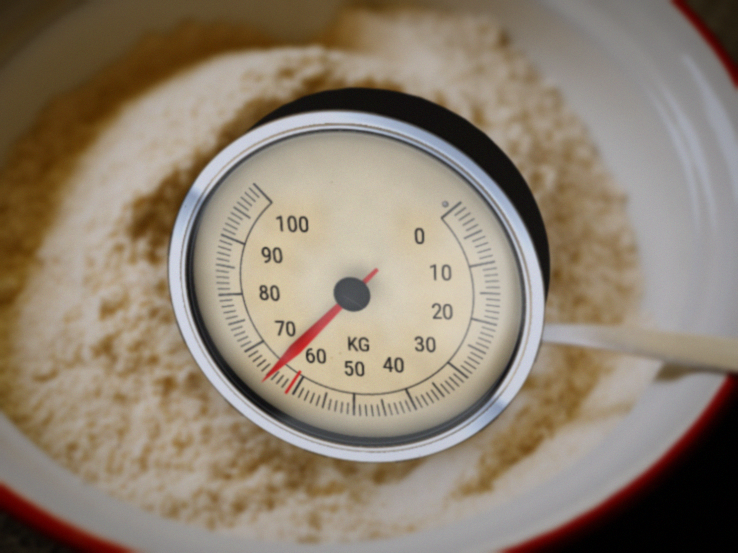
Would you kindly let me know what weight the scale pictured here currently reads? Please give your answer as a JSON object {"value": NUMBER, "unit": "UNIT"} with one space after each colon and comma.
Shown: {"value": 65, "unit": "kg"}
